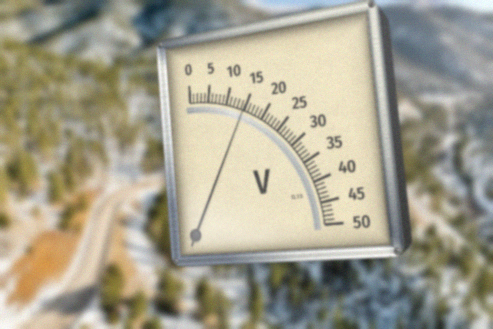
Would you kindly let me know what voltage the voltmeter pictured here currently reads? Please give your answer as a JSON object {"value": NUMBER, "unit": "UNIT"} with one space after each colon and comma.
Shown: {"value": 15, "unit": "V"}
